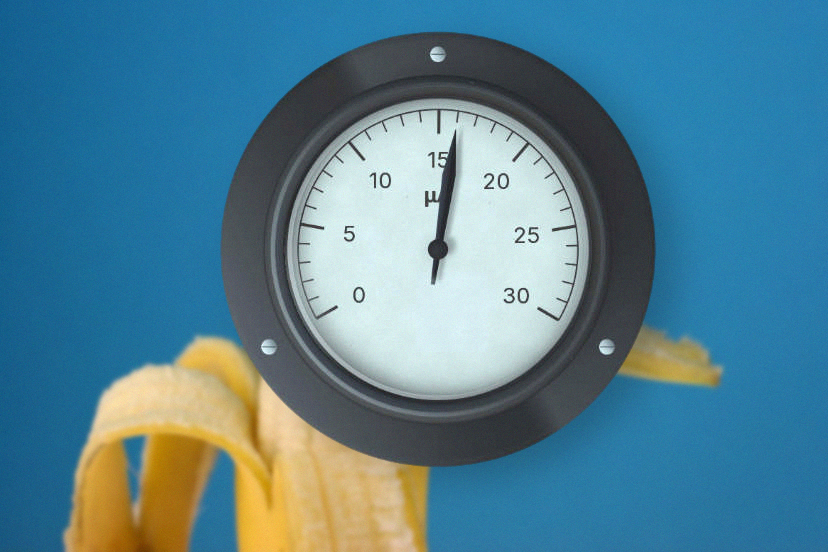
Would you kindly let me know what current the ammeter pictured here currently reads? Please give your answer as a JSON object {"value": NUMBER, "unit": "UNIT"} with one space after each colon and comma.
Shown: {"value": 16, "unit": "µA"}
